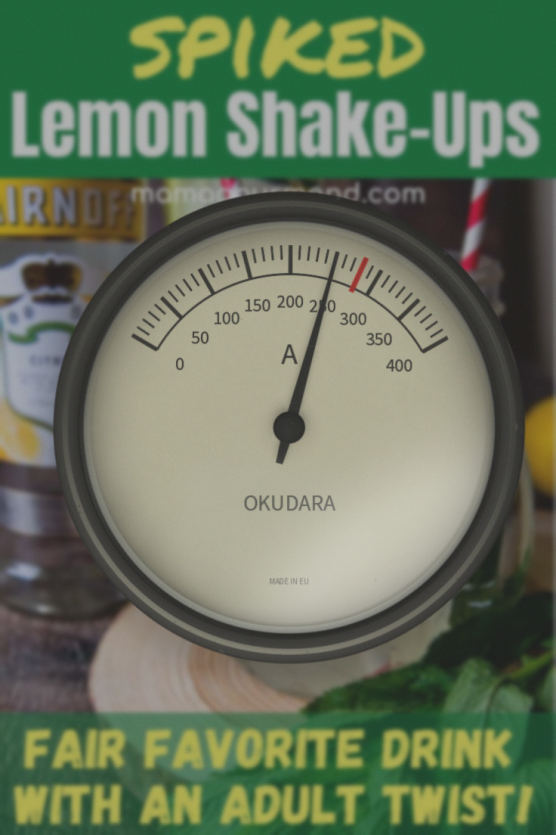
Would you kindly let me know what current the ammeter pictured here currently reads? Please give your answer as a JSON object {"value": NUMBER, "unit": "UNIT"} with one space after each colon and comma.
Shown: {"value": 250, "unit": "A"}
